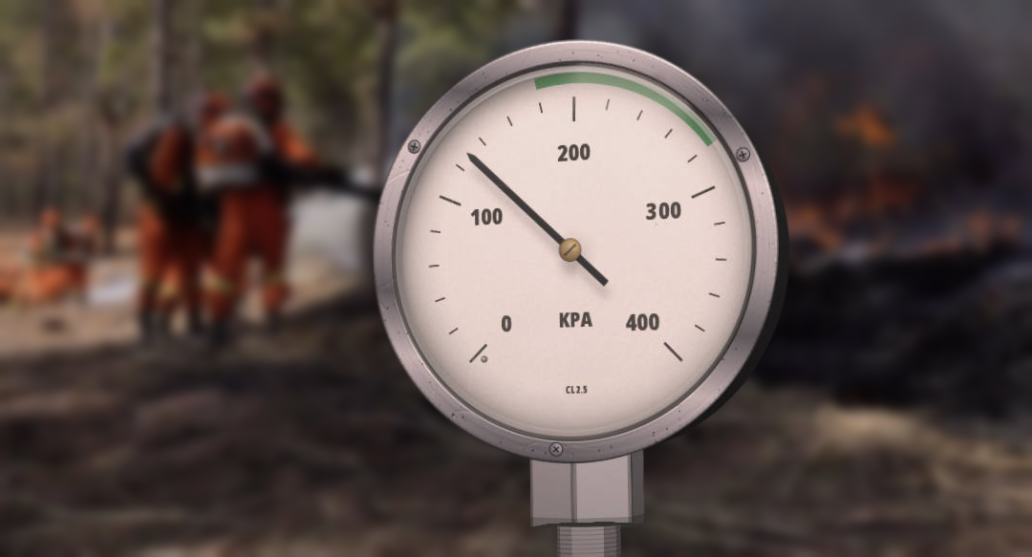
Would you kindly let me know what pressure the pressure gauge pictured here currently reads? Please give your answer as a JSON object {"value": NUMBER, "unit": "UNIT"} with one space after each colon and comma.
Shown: {"value": 130, "unit": "kPa"}
